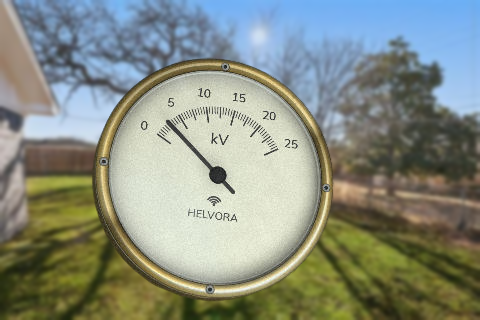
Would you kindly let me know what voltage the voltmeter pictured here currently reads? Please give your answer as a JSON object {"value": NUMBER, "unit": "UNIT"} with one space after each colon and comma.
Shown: {"value": 2.5, "unit": "kV"}
